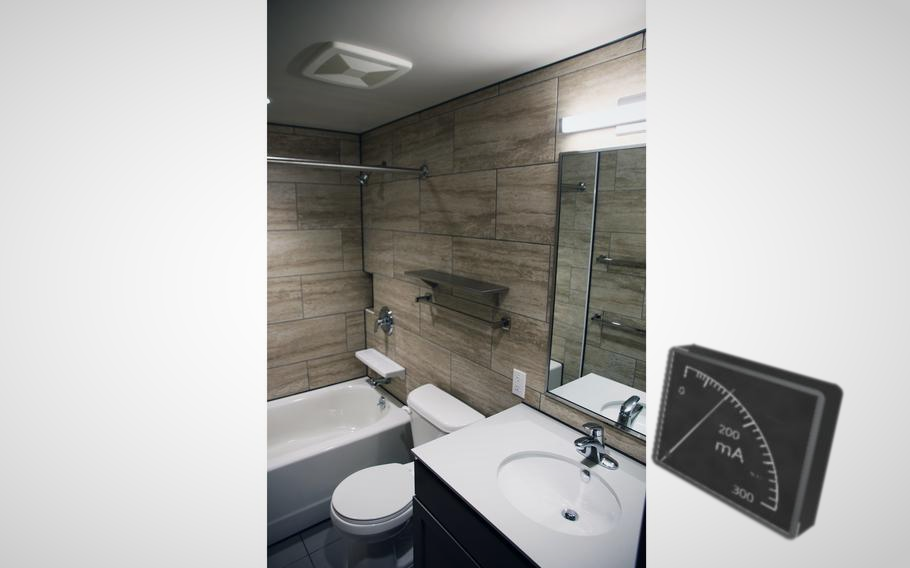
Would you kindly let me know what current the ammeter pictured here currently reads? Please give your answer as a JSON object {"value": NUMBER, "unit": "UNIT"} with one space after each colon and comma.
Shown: {"value": 150, "unit": "mA"}
